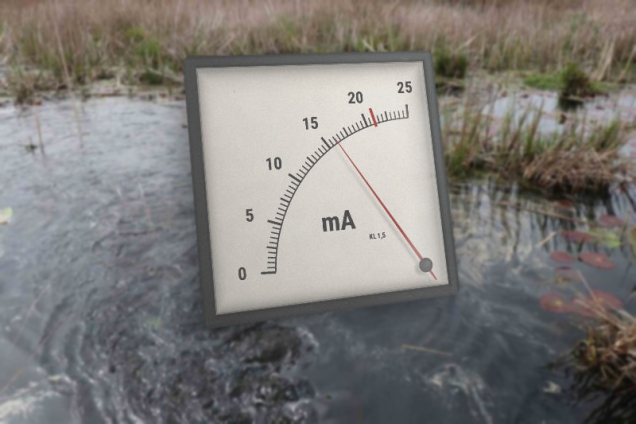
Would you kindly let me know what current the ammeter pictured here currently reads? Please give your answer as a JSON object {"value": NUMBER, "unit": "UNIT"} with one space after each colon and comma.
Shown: {"value": 16, "unit": "mA"}
